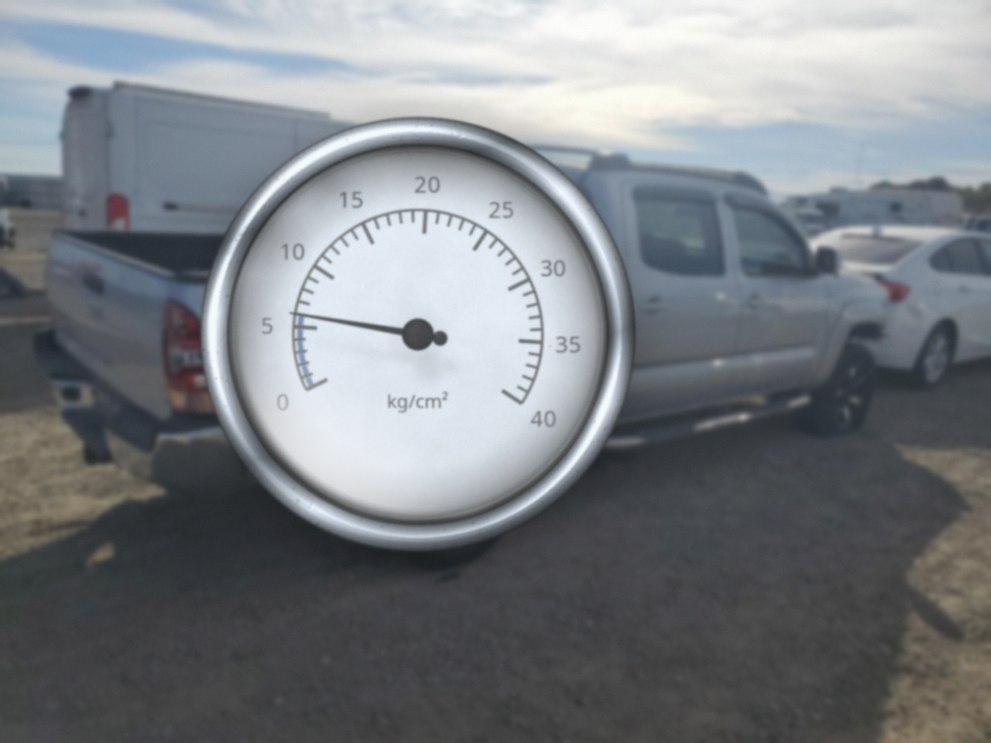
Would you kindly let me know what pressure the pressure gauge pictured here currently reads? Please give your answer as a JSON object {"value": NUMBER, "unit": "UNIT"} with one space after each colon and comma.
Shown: {"value": 6, "unit": "kg/cm²"}
